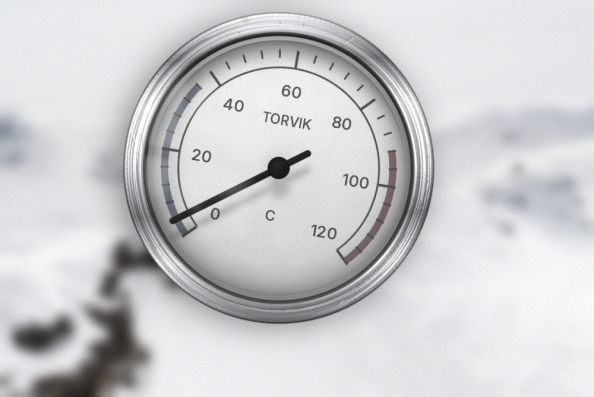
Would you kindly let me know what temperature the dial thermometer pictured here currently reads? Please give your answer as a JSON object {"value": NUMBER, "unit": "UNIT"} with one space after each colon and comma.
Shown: {"value": 4, "unit": "°C"}
